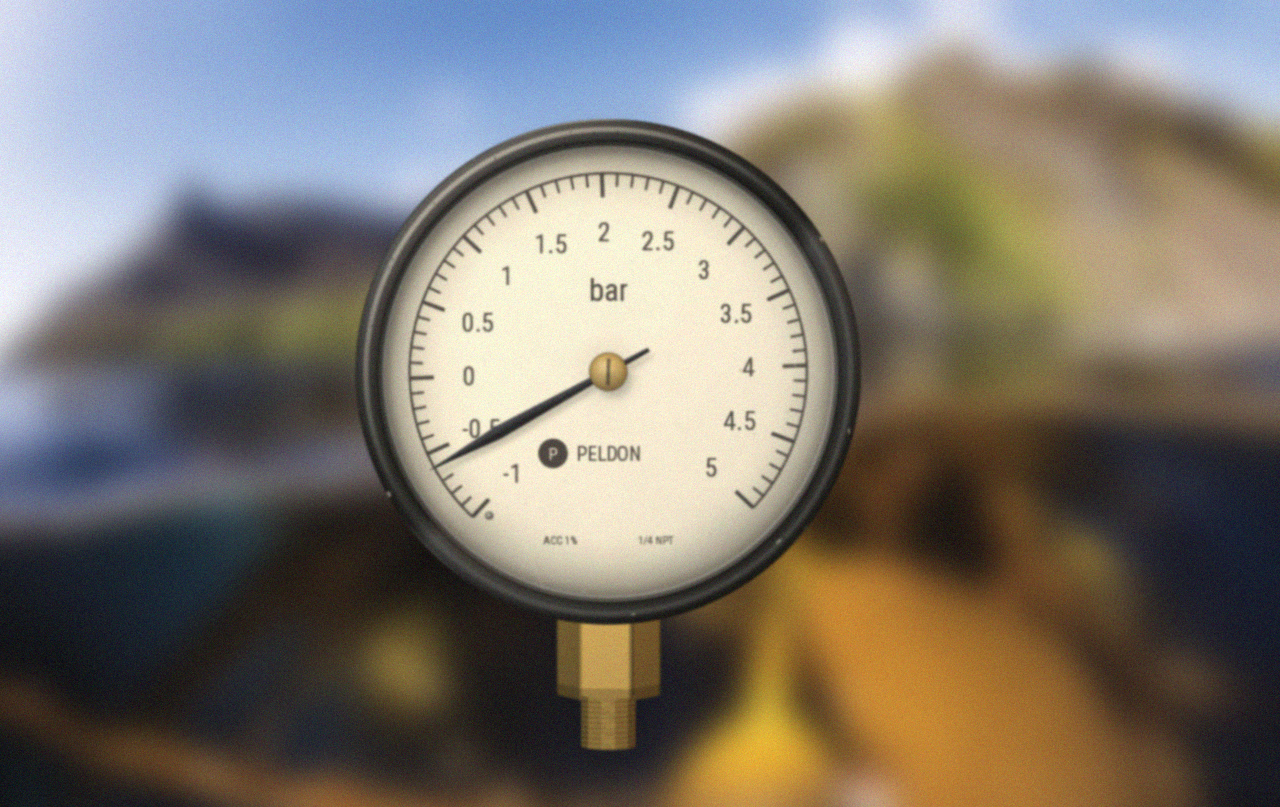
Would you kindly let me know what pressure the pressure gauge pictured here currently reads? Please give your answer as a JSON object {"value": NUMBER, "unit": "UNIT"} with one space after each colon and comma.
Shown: {"value": -0.6, "unit": "bar"}
